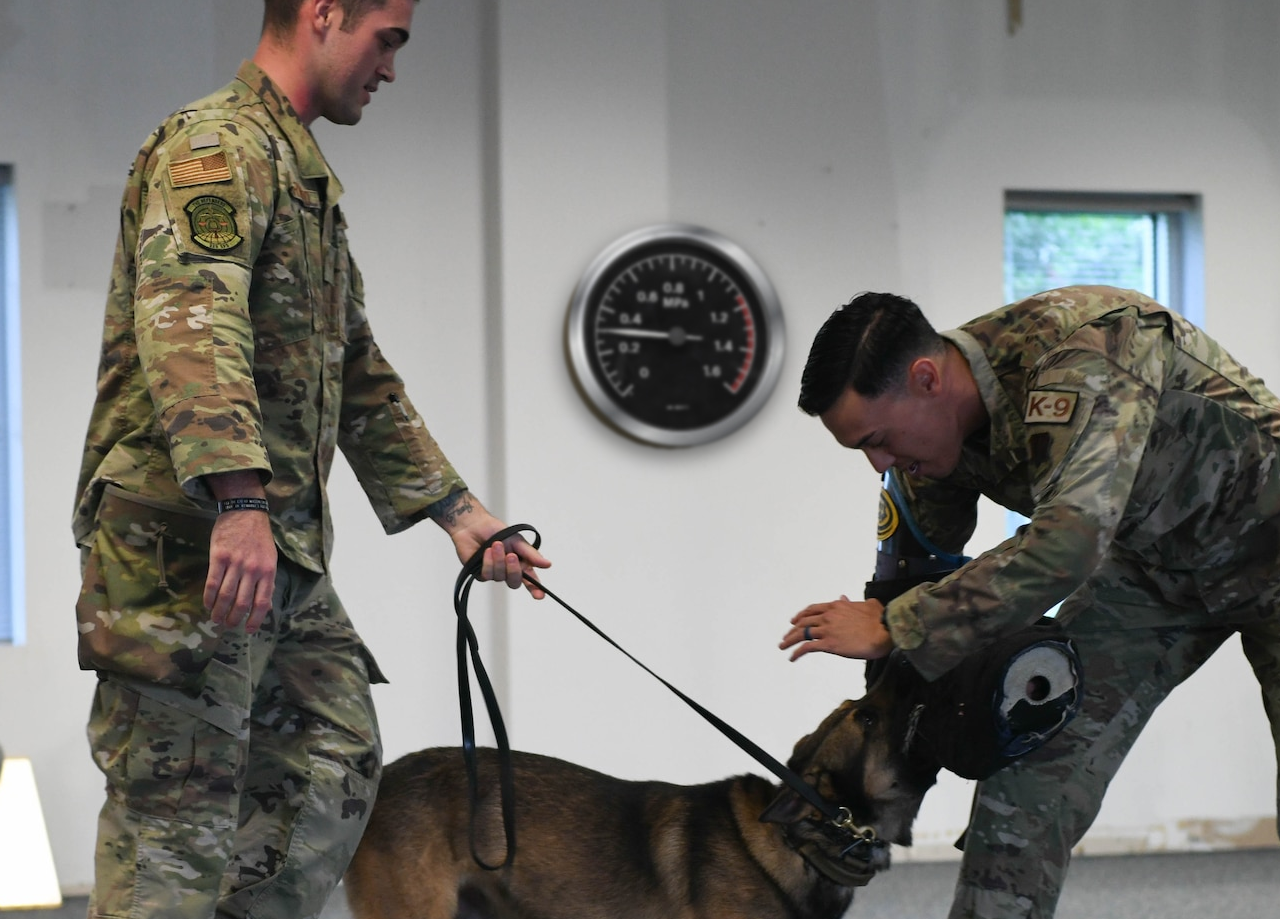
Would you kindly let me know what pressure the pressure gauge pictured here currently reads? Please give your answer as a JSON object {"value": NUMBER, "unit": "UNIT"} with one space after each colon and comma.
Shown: {"value": 0.3, "unit": "MPa"}
